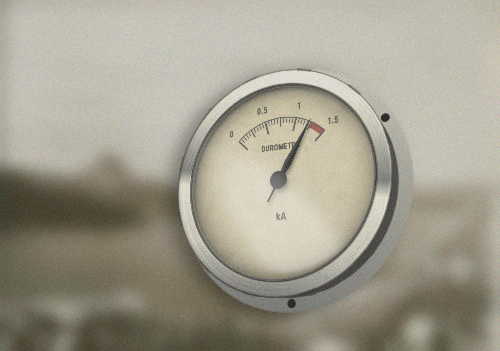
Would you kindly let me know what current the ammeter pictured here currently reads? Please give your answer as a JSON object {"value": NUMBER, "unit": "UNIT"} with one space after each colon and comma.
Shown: {"value": 1.25, "unit": "kA"}
